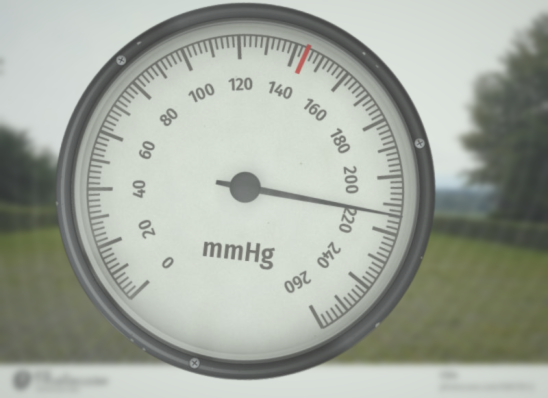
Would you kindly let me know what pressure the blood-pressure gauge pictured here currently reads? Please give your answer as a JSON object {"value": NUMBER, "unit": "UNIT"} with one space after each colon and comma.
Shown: {"value": 214, "unit": "mmHg"}
